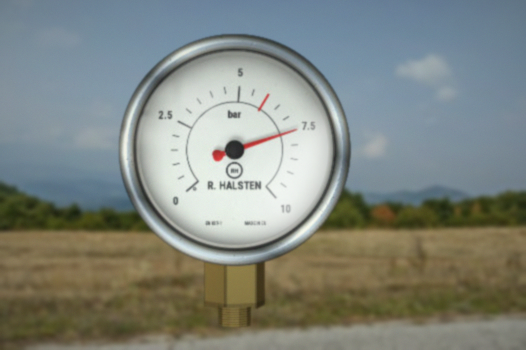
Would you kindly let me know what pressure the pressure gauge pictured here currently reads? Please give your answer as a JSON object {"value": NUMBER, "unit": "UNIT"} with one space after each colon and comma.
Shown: {"value": 7.5, "unit": "bar"}
